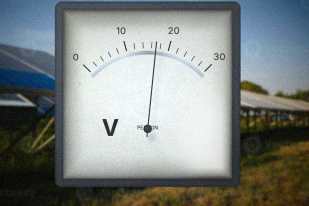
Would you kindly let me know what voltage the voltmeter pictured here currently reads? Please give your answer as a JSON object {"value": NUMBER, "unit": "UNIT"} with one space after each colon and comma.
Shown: {"value": 17, "unit": "V"}
